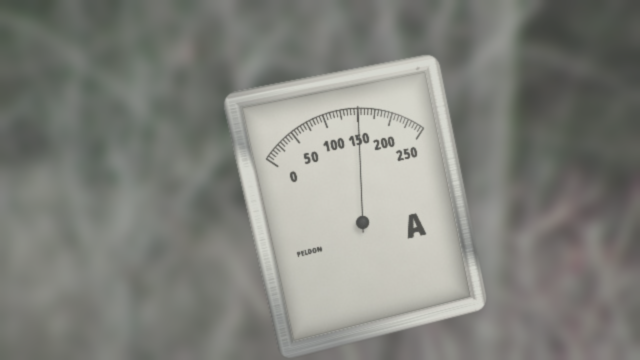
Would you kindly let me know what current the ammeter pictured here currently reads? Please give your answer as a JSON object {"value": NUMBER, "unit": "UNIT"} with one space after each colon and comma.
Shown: {"value": 150, "unit": "A"}
